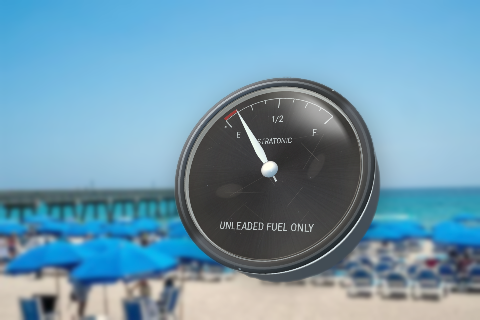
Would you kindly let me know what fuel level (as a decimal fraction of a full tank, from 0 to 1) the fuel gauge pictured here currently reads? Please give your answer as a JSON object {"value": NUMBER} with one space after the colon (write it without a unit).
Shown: {"value": 0.125}
